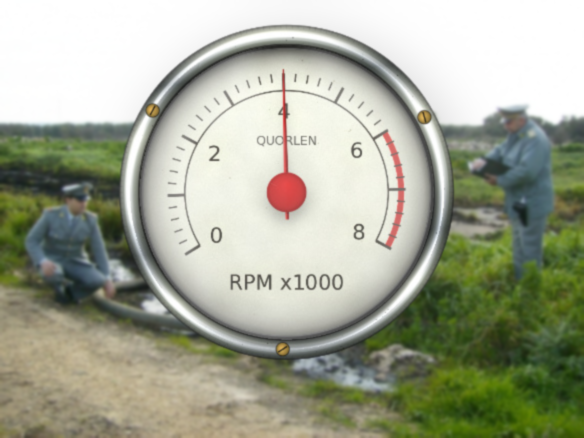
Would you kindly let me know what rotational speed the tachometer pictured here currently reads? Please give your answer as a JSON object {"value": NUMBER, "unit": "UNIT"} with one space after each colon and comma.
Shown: {"value": 4000, "unit": "rpm"}
